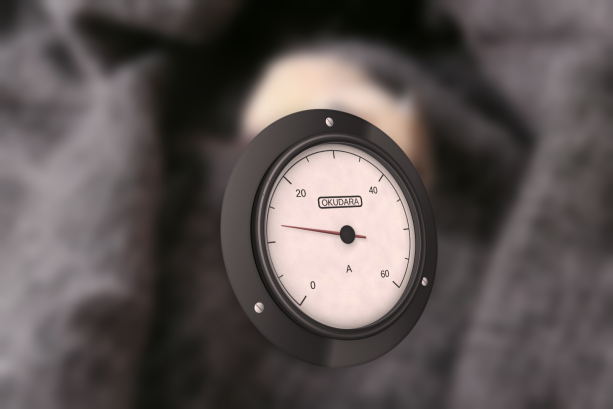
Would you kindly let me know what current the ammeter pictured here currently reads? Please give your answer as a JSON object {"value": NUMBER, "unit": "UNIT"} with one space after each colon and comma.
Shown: {"value": 12.5, "unit": "A"}
